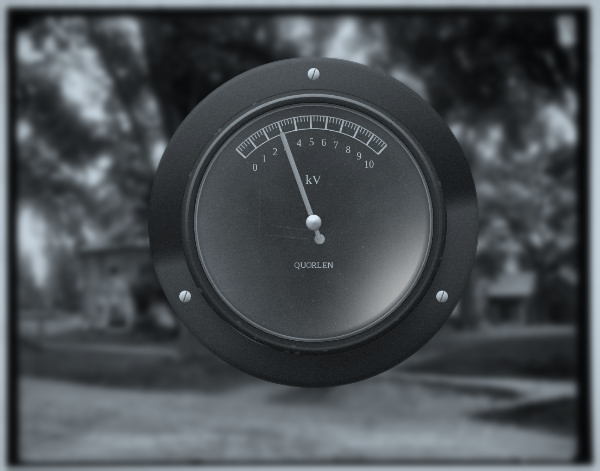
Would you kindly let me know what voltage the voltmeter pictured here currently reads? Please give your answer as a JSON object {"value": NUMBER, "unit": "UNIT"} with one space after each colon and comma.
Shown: {"value": 3, "unit": "kV"}
